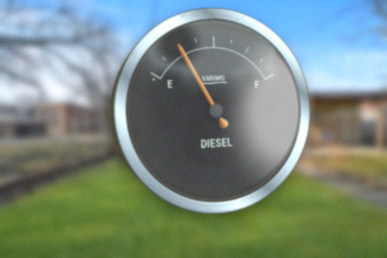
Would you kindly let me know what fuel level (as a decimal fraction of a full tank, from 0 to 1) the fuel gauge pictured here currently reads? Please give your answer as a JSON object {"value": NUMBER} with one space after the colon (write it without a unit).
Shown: {"value": 0.25}
